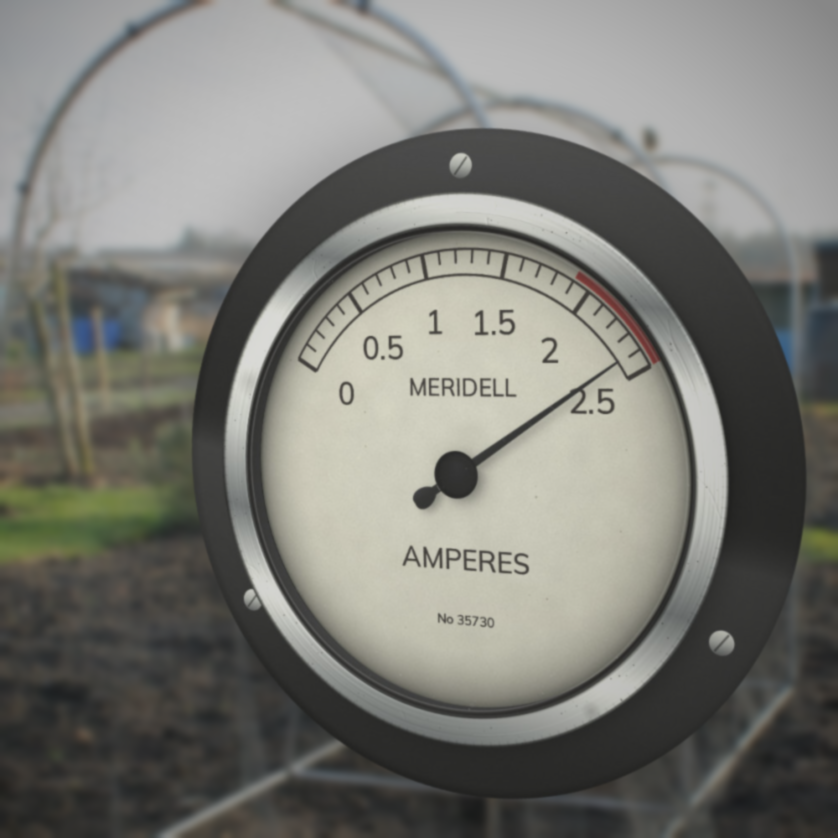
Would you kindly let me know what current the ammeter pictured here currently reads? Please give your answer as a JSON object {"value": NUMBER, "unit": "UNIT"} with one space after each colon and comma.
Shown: {"value": 2.4, "unit": "A"}
